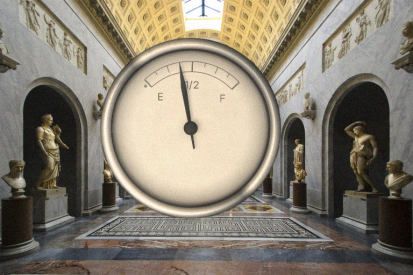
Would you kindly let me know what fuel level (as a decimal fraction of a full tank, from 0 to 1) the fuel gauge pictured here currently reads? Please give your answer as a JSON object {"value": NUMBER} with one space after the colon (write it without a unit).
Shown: {"value": 0.375}
